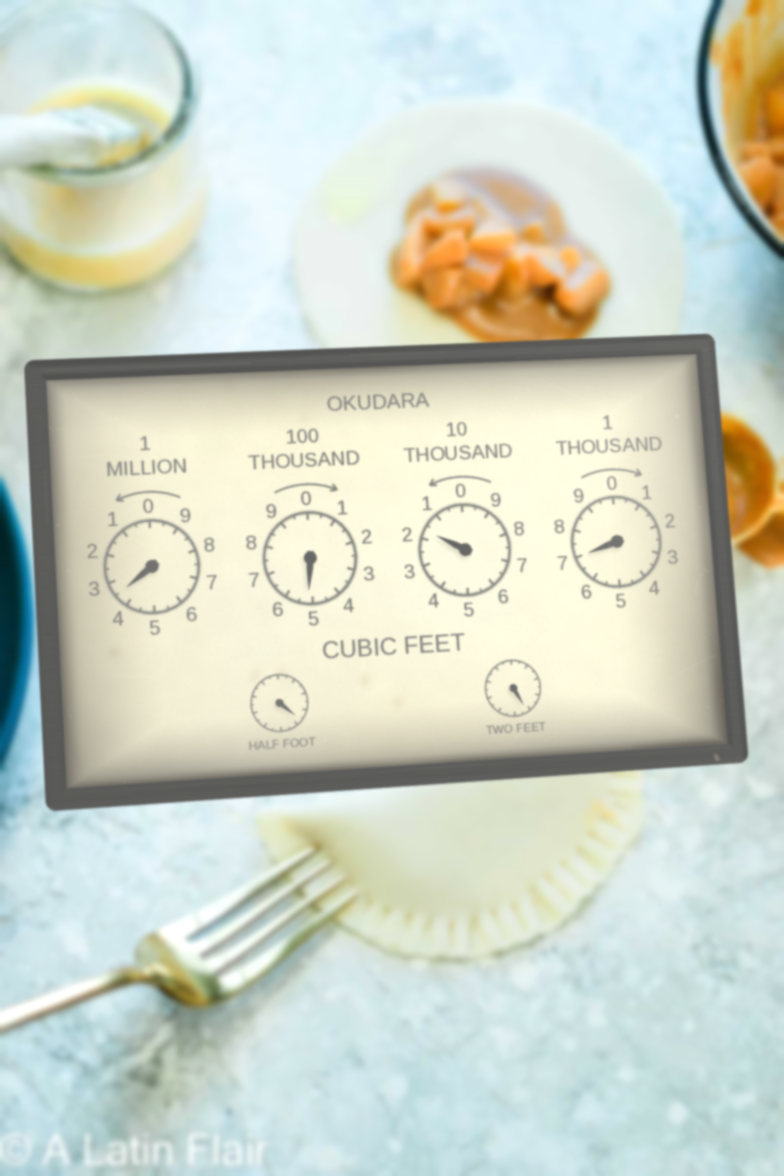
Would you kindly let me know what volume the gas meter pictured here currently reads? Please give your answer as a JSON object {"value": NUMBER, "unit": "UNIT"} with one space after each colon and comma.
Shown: {"value": 351700, "unit": "ft³"}
